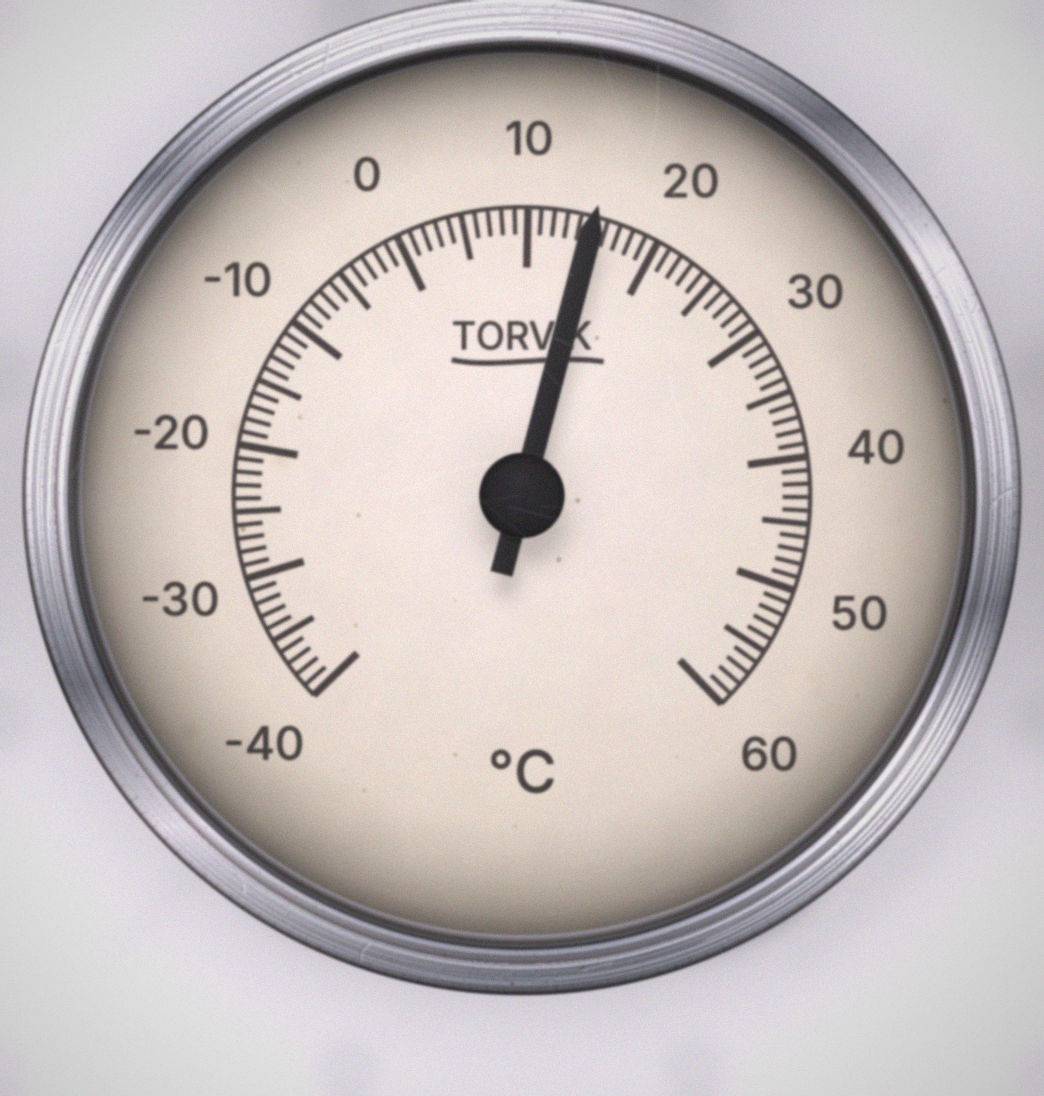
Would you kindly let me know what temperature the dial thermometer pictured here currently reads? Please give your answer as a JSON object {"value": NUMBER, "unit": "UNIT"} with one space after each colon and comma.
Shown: {"value": 15, "unit": "°C"}
